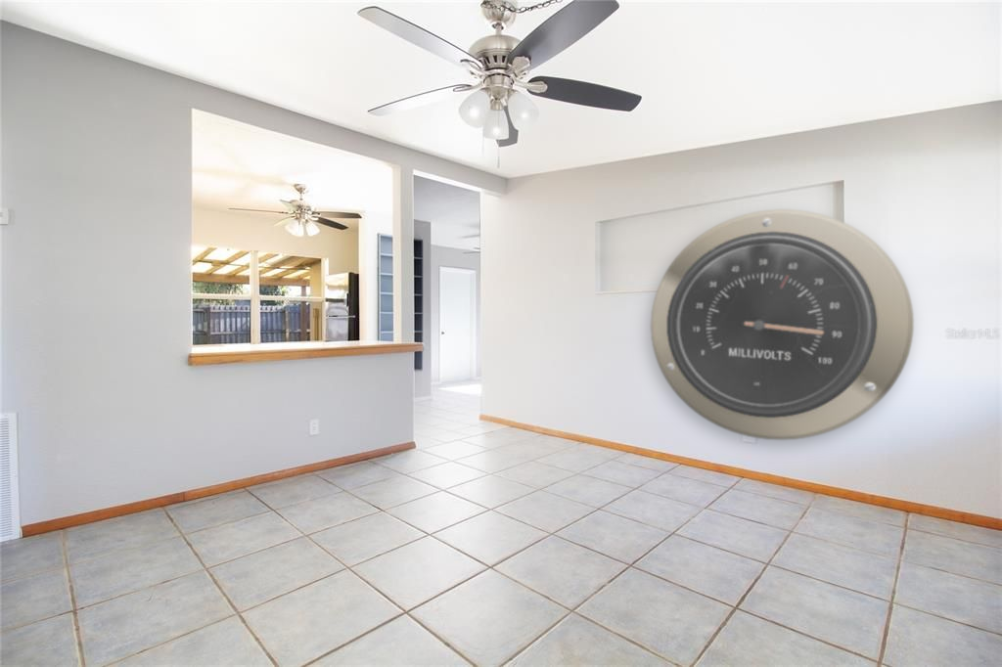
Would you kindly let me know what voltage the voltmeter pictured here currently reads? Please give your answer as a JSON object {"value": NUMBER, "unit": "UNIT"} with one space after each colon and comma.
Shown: {"value": 90, "unit": "mV"}
